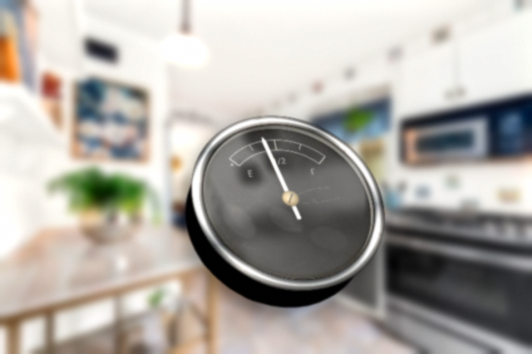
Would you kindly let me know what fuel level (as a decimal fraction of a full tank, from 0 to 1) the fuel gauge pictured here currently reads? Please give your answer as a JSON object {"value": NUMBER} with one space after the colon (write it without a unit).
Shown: {"value": 0.375}
